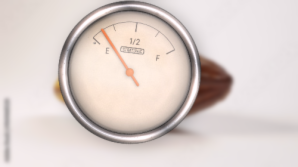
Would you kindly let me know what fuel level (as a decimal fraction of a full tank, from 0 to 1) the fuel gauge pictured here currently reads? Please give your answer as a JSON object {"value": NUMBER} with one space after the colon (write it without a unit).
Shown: {"value": 0.125}
